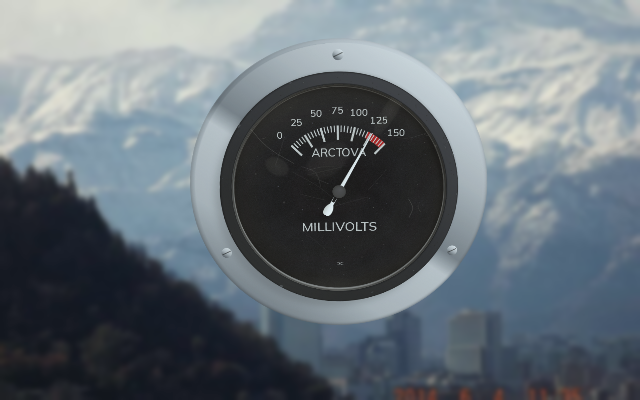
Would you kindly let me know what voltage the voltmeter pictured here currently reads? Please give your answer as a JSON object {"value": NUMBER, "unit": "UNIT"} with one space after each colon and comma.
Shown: {"value": 125, "unit": "mV"}
